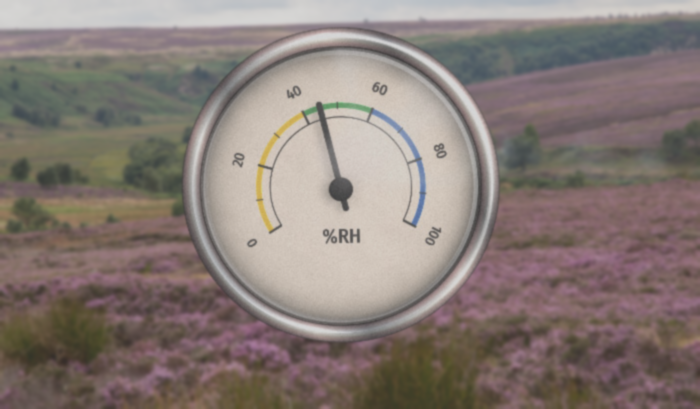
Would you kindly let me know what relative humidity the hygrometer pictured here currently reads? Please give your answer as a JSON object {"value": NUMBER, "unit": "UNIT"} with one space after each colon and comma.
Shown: {"value": 45, "unit": "%"}
